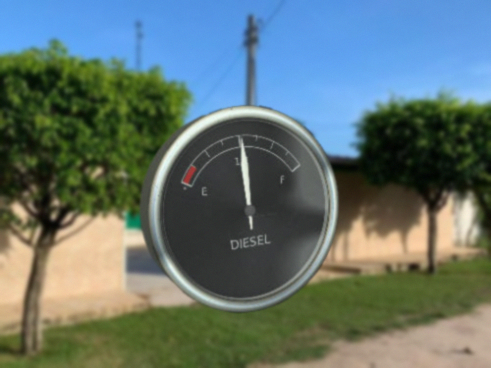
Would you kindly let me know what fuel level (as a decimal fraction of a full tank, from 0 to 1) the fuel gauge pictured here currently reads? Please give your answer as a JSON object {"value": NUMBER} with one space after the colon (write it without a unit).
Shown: {"value": 0.5}
